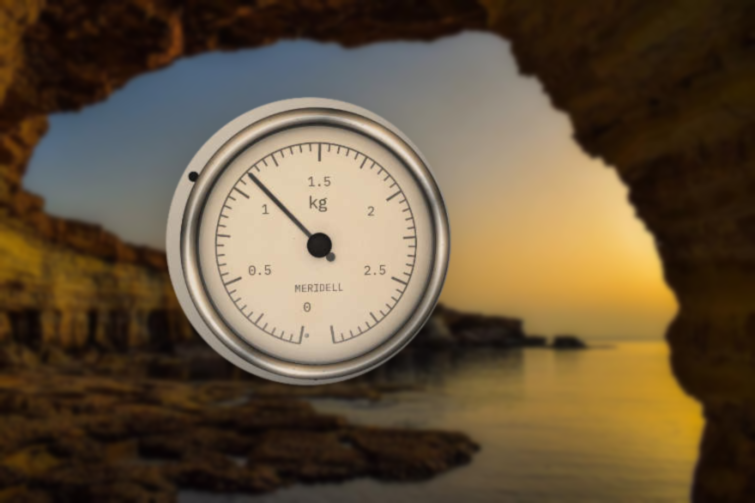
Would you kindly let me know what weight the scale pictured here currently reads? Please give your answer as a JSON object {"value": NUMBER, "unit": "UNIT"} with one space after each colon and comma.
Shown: {"value": 1.1, "unit": "kg"}
